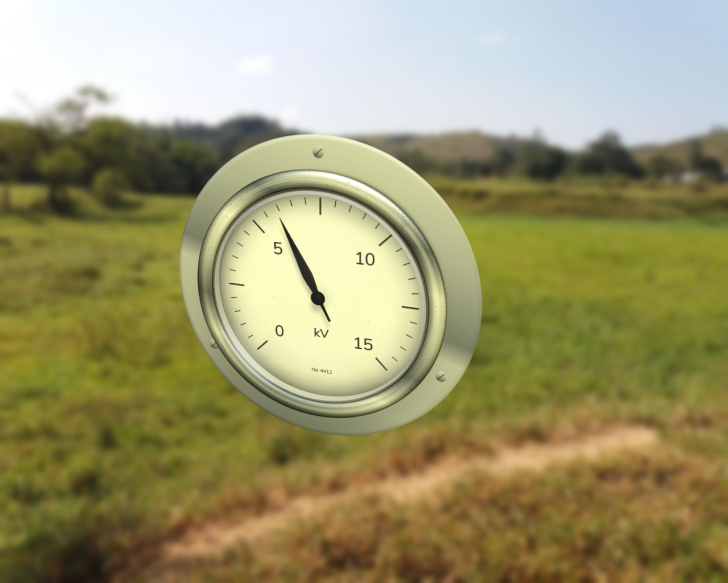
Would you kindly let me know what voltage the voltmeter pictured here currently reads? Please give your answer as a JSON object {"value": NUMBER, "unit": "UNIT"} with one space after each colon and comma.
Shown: {"value": 6, "unit": "kV"}
